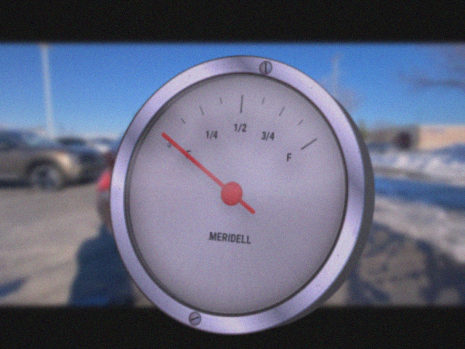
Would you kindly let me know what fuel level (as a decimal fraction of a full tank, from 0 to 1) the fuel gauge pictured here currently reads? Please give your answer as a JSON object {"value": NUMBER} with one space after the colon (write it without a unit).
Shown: {"value": 0}
